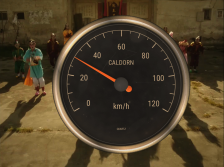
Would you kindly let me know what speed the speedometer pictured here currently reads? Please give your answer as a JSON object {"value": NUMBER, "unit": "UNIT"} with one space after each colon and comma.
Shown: {"value": 30, "unit": "km/h"}
